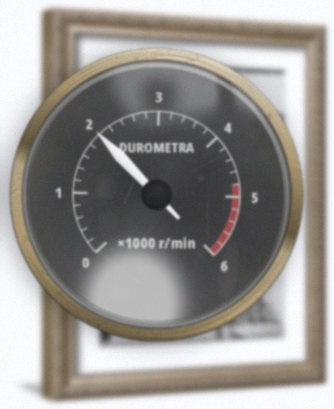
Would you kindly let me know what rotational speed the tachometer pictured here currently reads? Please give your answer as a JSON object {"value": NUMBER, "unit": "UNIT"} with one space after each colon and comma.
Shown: {"value": 2000, "unit": "rpm"}
